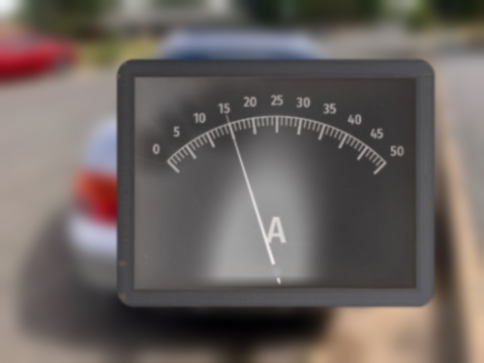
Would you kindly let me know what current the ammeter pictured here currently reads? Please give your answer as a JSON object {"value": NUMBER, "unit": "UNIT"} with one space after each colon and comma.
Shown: {"value": 15, "unit": "A"}
